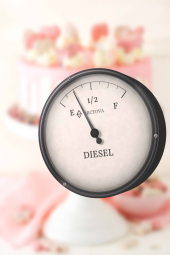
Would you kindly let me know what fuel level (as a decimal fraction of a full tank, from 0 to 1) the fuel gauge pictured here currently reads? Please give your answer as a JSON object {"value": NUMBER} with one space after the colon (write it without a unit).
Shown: {"value": 0.25}
